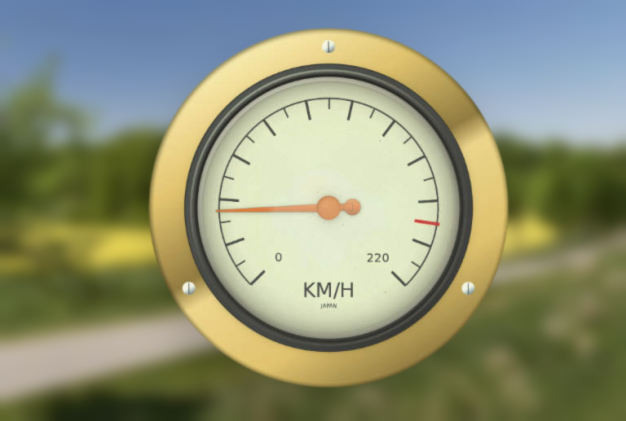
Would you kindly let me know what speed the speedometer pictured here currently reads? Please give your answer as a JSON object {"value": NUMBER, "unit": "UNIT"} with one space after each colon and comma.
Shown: {"value": 35, "unit": "km/h"}
